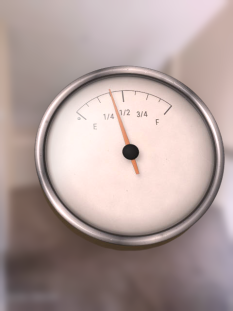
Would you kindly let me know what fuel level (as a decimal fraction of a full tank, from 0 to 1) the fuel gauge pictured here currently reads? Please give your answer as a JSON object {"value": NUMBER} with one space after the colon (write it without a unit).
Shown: {"value": 0.375}
